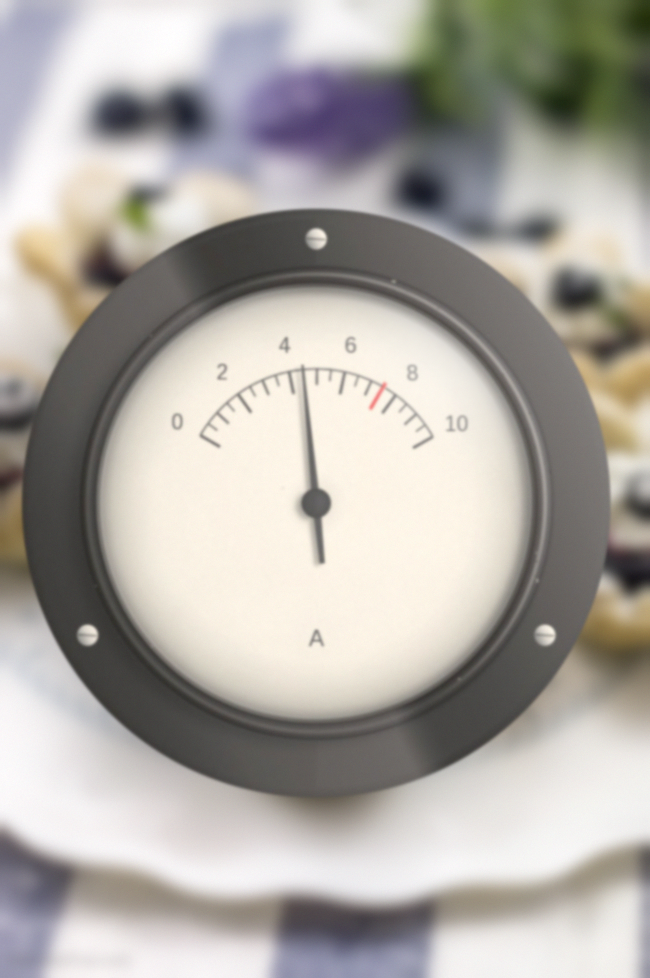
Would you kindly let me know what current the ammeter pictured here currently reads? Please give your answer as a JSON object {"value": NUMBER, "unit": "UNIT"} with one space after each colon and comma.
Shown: {"value": 4.5, "unit": "A"}
